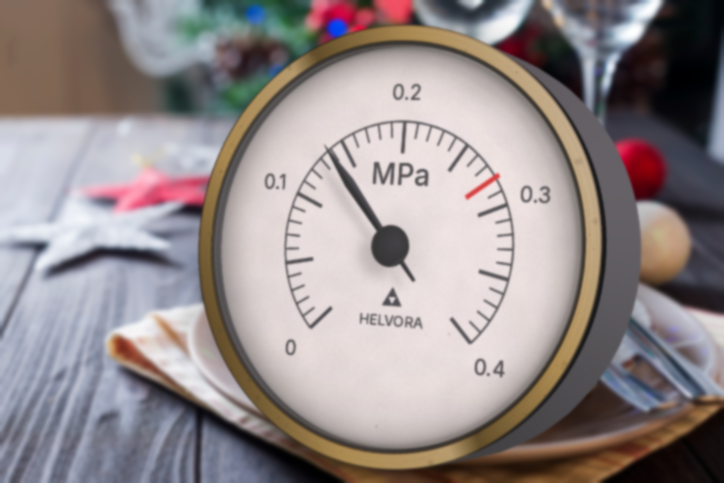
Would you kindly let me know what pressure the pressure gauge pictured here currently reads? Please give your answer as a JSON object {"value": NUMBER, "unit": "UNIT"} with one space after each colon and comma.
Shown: {"value": 0.14, "unit": "MPa"}
